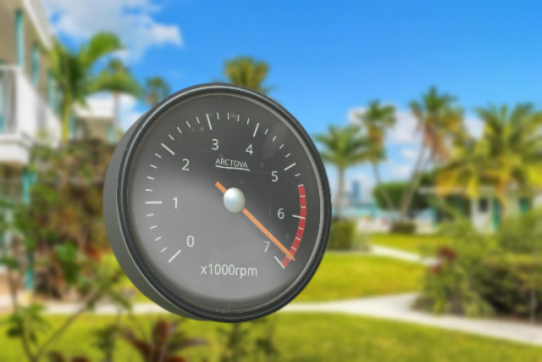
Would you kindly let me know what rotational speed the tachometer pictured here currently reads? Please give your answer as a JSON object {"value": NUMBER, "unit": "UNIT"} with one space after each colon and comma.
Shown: {"value": 6800, "unit": "rpm"}
